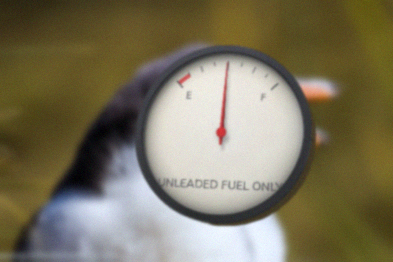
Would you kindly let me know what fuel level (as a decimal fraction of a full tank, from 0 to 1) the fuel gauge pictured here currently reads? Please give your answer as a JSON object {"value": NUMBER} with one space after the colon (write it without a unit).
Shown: {"value": 0.5}
